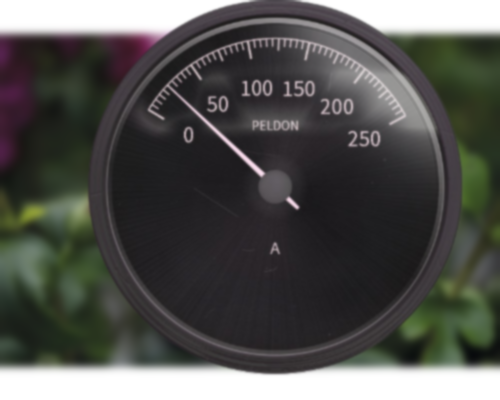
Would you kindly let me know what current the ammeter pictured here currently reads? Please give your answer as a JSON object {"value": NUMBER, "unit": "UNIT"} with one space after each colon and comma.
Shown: {"value": 25, "unit": "A"}
